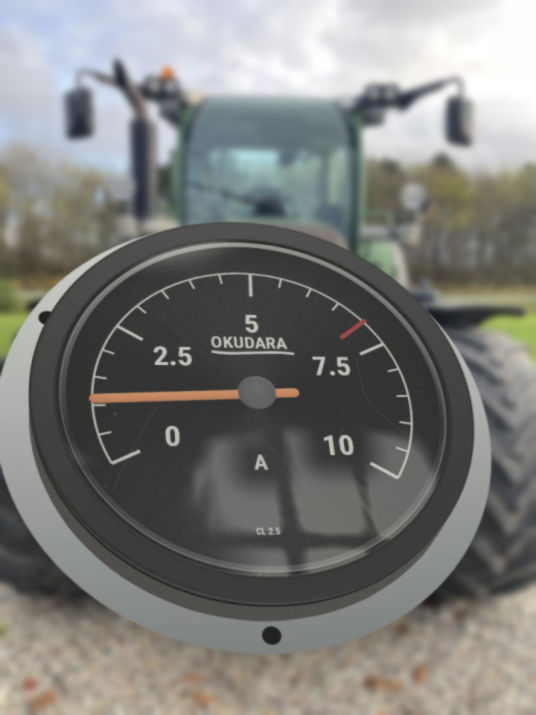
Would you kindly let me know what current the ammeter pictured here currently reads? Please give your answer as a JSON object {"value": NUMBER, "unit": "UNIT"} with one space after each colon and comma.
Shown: {"value": 1, "unit": "A"}
